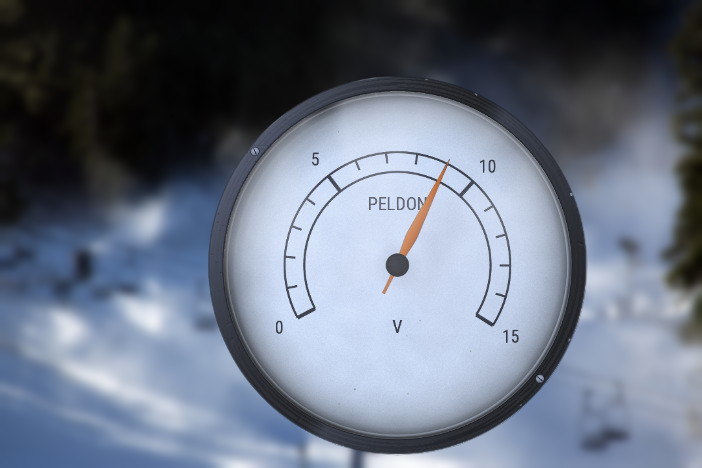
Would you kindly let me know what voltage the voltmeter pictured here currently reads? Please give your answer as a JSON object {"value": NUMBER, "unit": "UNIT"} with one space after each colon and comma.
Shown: {"value": 9, "unit": "V"}
